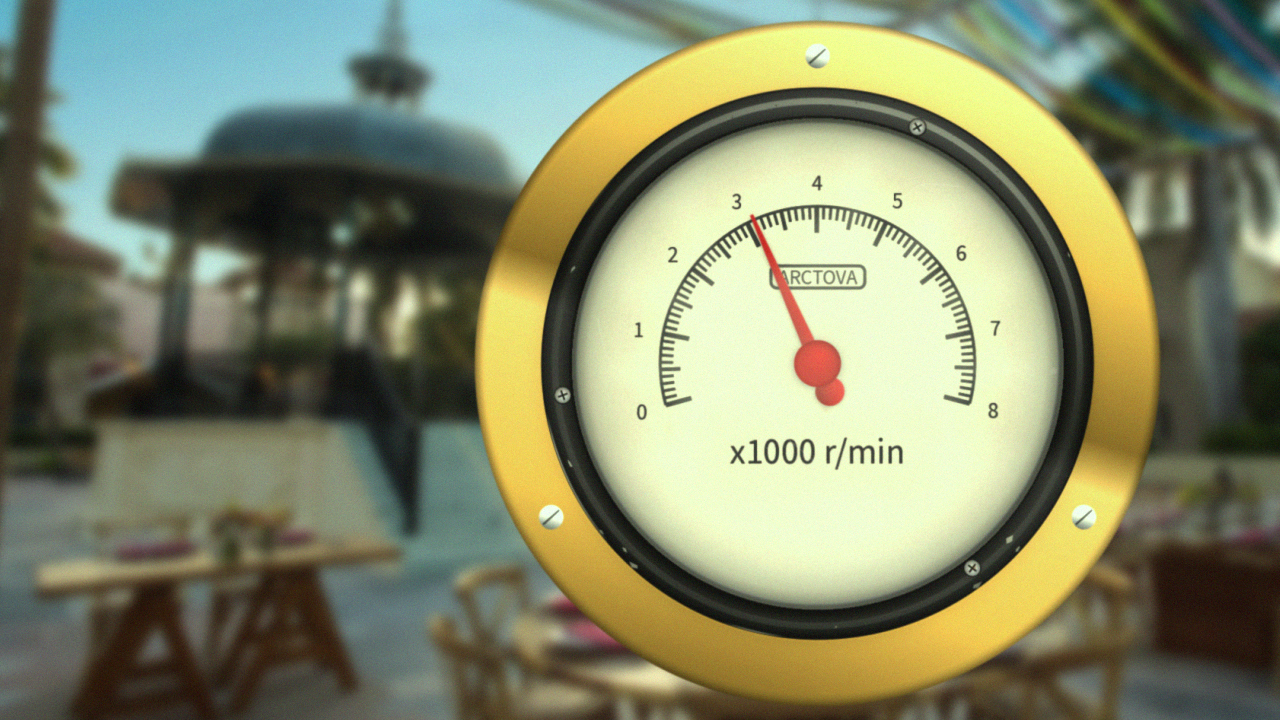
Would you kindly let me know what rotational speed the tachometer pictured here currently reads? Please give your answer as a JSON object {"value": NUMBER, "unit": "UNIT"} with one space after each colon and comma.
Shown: {"value": 3100, "unit": "rpm"}
